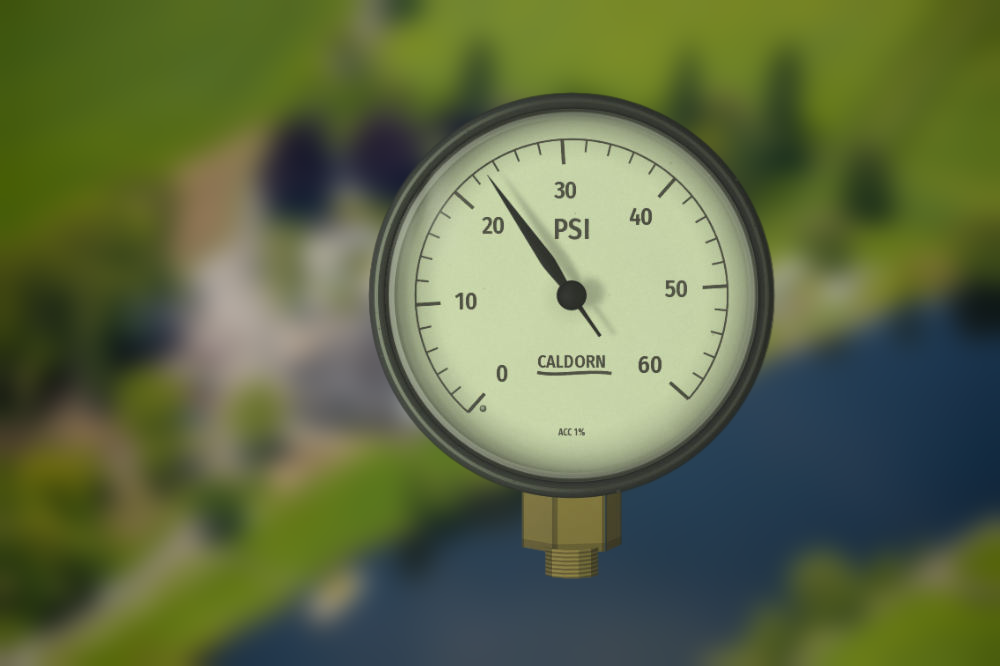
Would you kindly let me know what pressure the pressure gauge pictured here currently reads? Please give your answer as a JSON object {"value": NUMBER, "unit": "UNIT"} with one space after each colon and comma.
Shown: {"value": 23, "unit": "psi"}
